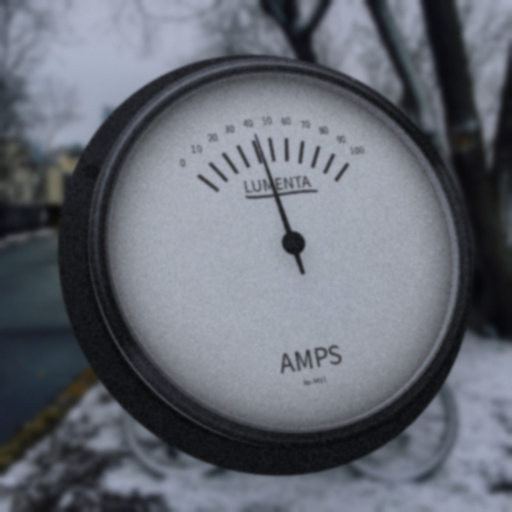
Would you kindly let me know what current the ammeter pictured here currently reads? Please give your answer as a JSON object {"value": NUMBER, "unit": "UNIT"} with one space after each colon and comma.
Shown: {"value": 40, "unit": "A"}
